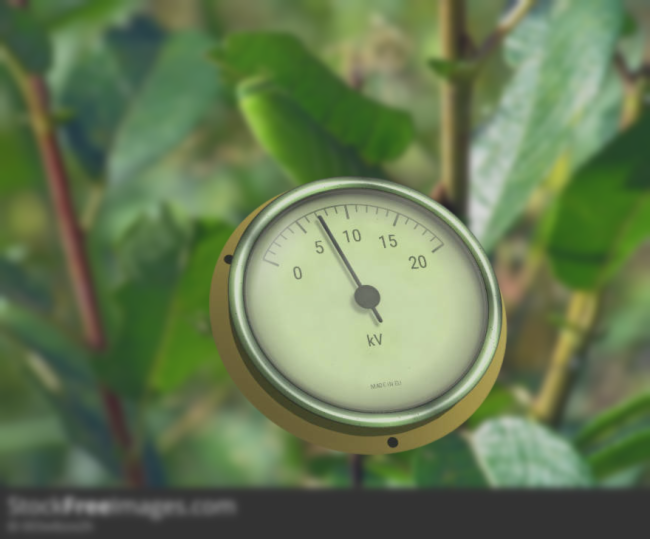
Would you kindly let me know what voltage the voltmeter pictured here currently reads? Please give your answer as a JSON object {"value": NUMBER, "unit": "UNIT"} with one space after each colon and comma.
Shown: {"value": 7, "unit": "kV"}
